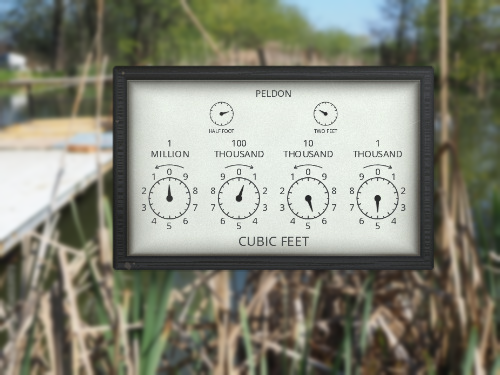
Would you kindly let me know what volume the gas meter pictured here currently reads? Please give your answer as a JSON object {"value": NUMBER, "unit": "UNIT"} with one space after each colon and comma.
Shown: {"value": 5500, "unit": "ft³"}
